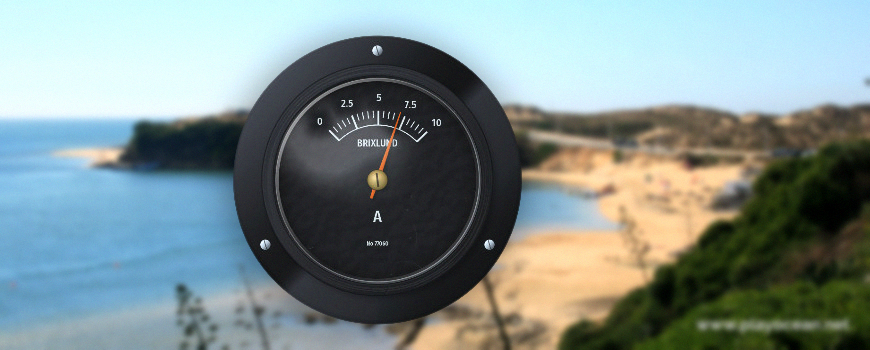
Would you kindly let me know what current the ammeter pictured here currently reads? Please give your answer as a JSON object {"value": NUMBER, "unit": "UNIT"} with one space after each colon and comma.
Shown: {"value": 7, "unit": "A"}
